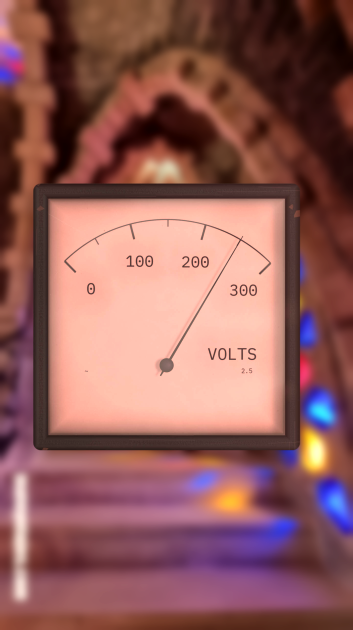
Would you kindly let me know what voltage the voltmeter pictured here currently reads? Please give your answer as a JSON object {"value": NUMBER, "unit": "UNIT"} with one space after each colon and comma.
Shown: {"value": 250, "unit": "V"}
